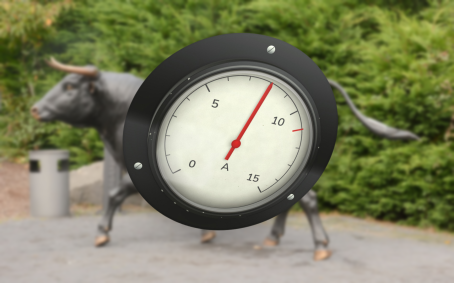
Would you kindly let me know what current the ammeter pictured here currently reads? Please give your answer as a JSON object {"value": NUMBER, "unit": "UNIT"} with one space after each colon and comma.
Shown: {"value": 8, "unit": "A"}
